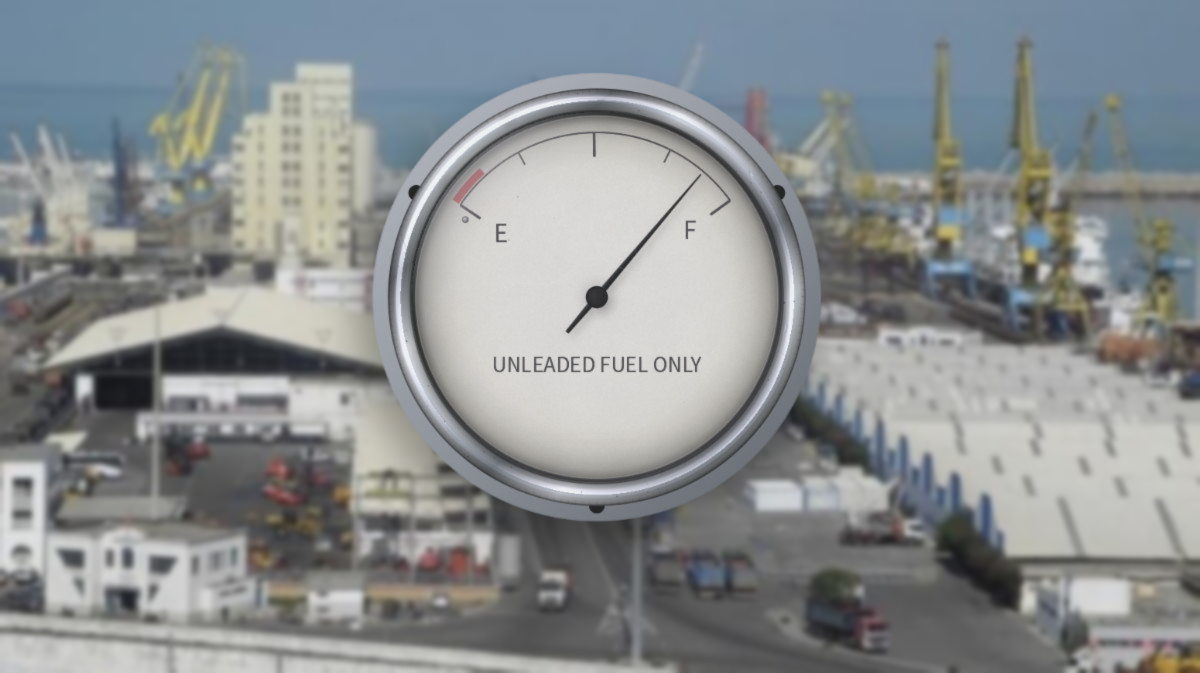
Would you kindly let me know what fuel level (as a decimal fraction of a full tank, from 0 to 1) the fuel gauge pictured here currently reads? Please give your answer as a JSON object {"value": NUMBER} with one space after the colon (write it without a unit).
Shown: {"value": 0.875}
